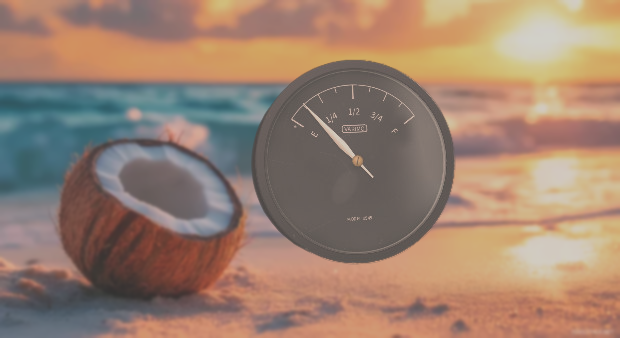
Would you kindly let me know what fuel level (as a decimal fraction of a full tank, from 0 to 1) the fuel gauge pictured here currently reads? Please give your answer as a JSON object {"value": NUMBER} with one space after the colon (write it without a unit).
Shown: {"value": 0.125}
